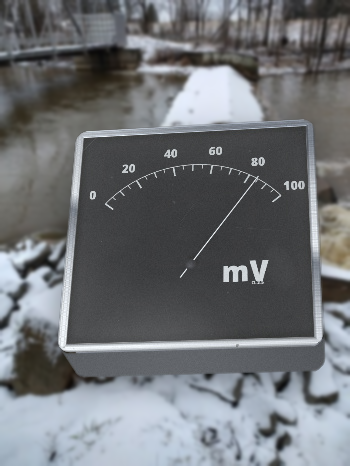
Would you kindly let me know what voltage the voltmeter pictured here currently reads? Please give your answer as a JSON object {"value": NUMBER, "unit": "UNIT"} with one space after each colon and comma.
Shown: {"value": 85, "unit": "mV"}
